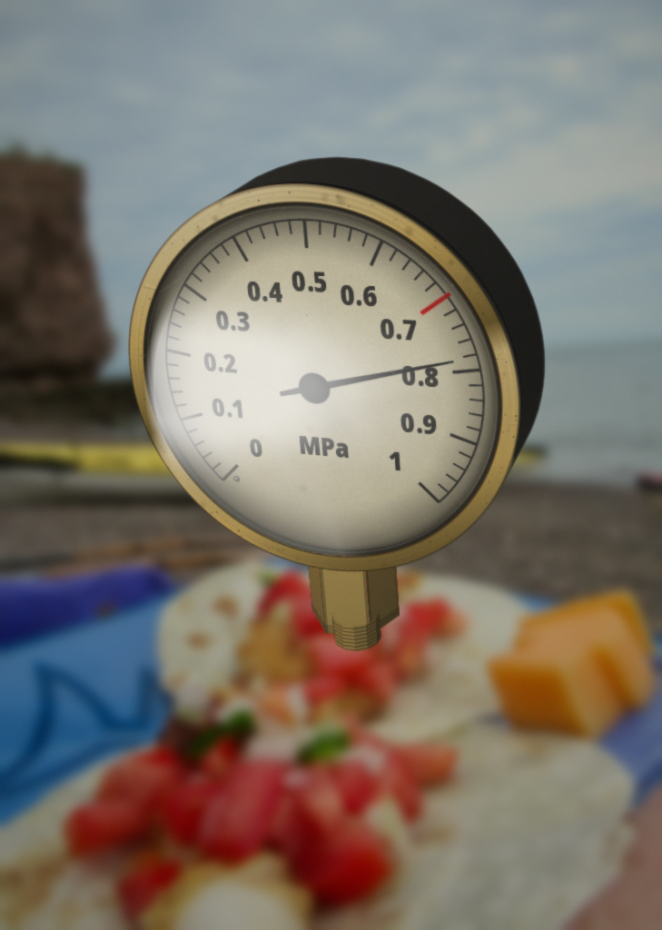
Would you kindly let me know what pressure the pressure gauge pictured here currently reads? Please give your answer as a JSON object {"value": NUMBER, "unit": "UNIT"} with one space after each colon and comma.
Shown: {"value": 0.78, "unit": "MPa"}
